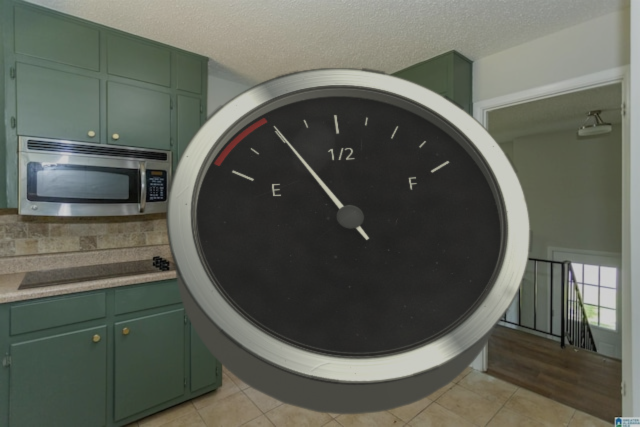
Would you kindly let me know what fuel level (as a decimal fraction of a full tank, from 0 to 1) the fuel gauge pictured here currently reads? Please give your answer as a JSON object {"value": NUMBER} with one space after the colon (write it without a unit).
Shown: {"value": 0.25}
